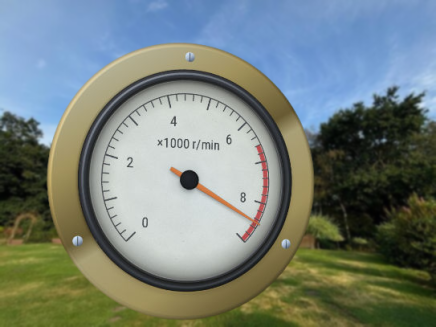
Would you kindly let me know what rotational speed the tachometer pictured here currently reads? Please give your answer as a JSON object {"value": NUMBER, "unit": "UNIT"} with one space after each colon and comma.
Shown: {"value": 8500, "unit": "rpm"}
